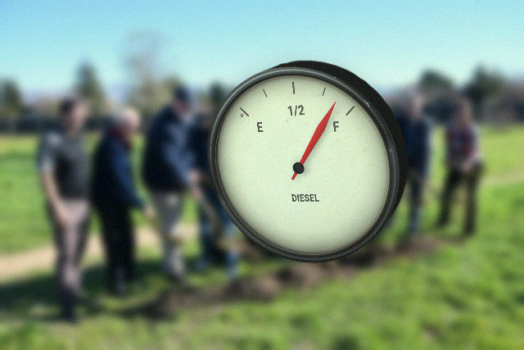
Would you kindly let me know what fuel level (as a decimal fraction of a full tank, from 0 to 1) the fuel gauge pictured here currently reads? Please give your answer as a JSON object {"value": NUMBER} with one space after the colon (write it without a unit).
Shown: {"value": 0.875}
